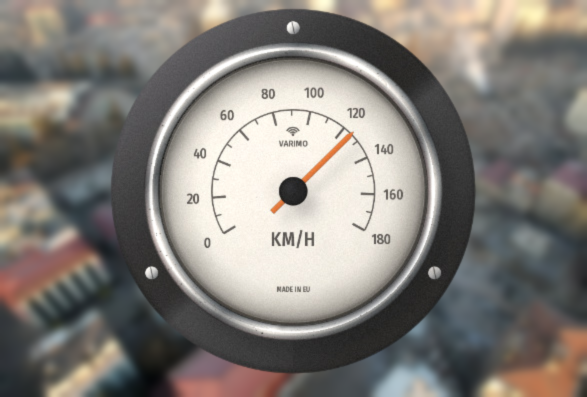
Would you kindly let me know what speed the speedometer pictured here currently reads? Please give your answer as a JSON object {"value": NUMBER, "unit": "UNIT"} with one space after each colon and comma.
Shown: {"value": 125, "unit": "km/h"}
